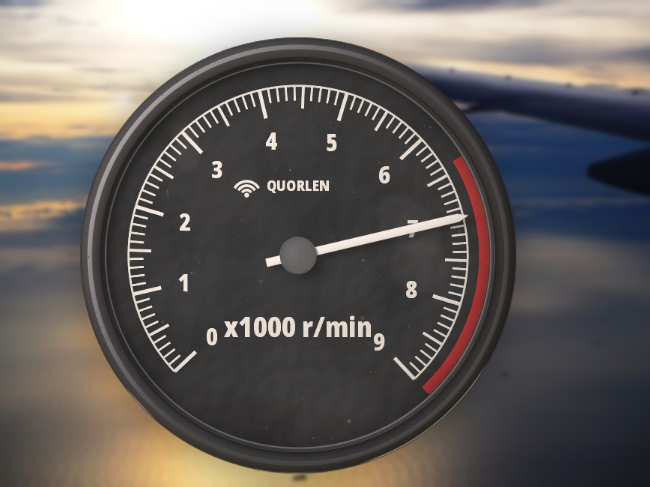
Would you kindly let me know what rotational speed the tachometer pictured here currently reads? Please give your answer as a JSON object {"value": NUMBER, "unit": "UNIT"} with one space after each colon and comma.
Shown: {"value": 7000, "unit": "rpm"}
